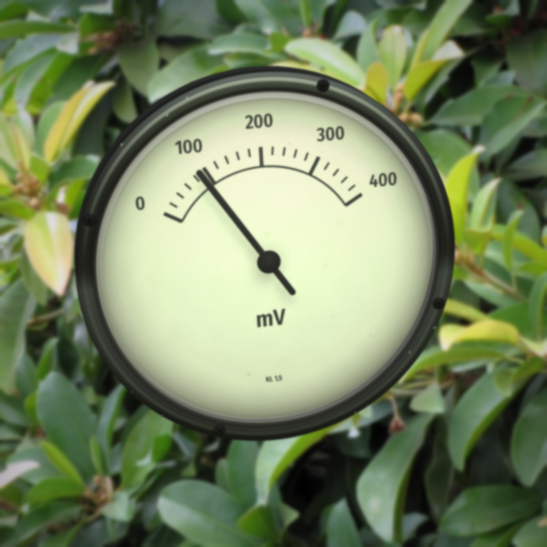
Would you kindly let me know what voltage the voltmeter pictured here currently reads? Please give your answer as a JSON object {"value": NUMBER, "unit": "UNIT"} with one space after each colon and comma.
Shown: {"value": 90, "unit": "mV"}
